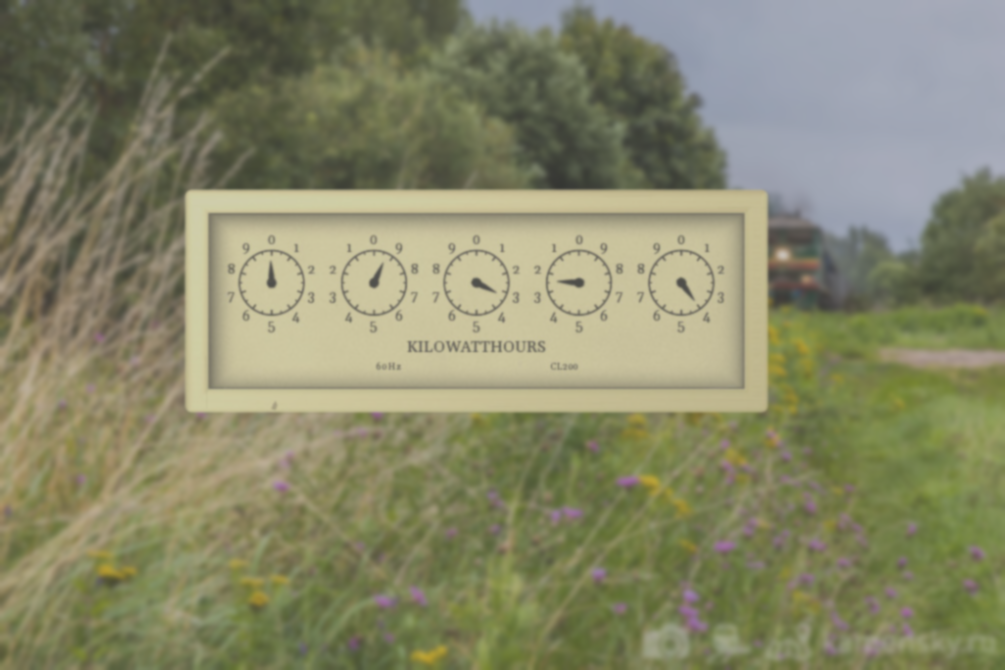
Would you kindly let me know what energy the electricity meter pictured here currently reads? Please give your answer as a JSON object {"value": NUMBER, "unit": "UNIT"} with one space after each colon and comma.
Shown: {"value": 99324, "unit": "kWh"}
